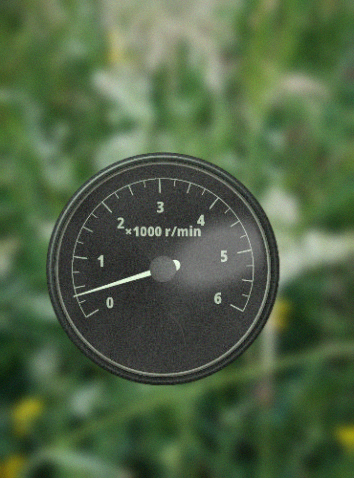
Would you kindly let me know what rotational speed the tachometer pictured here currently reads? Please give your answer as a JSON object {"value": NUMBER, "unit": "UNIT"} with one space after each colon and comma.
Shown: {"value": 375, "unit": "rpm"}
